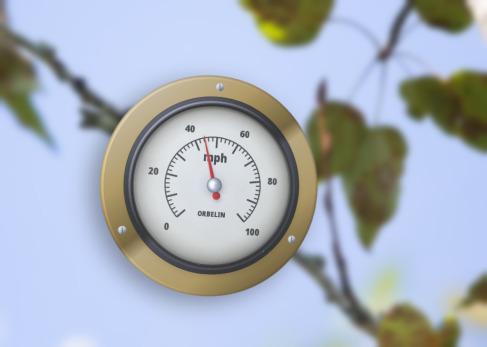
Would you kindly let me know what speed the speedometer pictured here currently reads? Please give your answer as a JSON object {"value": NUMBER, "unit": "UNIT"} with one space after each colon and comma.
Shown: {"value": 44, "unit": "mph"}
